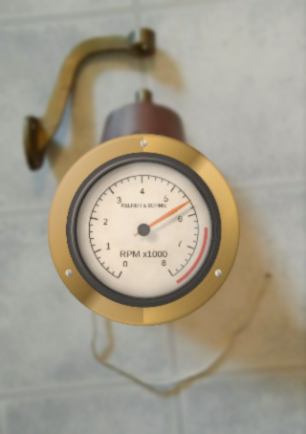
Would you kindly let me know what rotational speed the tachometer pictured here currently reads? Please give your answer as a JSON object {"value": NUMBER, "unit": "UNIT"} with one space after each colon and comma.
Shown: {"value": 5600, "unit": "rpm"}
